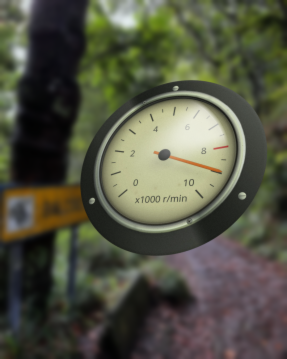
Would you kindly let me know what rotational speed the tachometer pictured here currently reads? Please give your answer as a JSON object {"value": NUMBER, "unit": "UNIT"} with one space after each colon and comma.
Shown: {"value": 9000, "unit": "rpm"}
